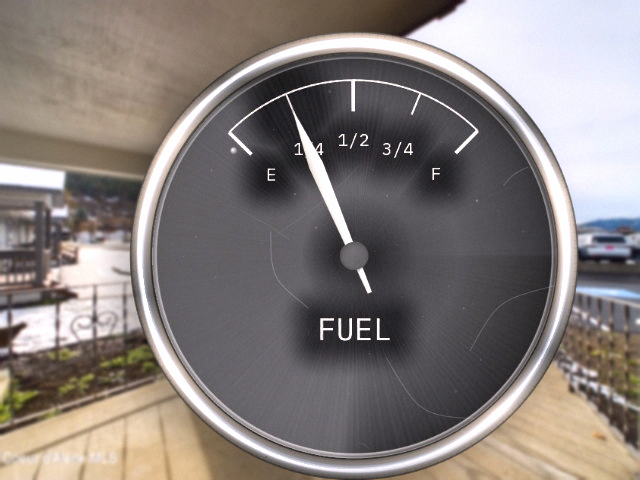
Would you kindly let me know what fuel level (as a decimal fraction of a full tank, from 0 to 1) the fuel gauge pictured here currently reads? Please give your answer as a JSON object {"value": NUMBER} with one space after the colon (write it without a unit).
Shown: {"value": 0.25}
